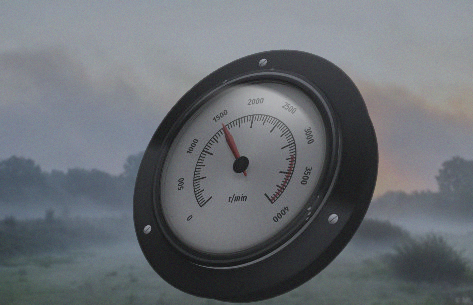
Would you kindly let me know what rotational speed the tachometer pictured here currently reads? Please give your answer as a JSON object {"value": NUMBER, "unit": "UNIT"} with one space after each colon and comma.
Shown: {"value": 1500, "unit": "rpm"}
